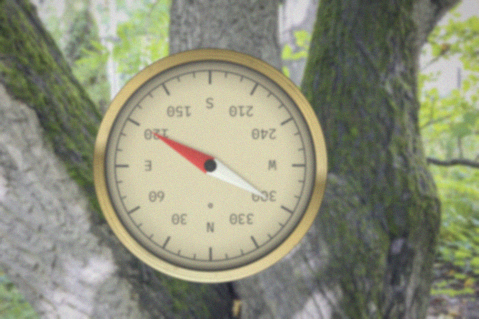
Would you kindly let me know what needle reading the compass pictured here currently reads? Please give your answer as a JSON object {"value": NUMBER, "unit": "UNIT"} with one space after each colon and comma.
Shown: {"value": 120, "unit": "°"}
